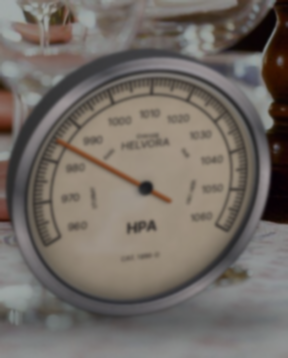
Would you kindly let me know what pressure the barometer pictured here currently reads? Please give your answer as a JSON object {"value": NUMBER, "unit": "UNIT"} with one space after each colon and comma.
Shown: {"value": 985, "unit": "hPa"}
